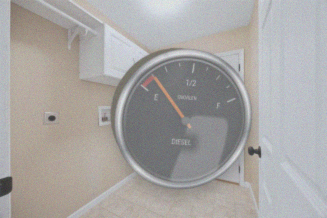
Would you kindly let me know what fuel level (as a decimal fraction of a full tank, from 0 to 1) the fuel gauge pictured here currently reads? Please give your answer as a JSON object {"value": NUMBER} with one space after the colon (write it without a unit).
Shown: {"value": 0.125}
